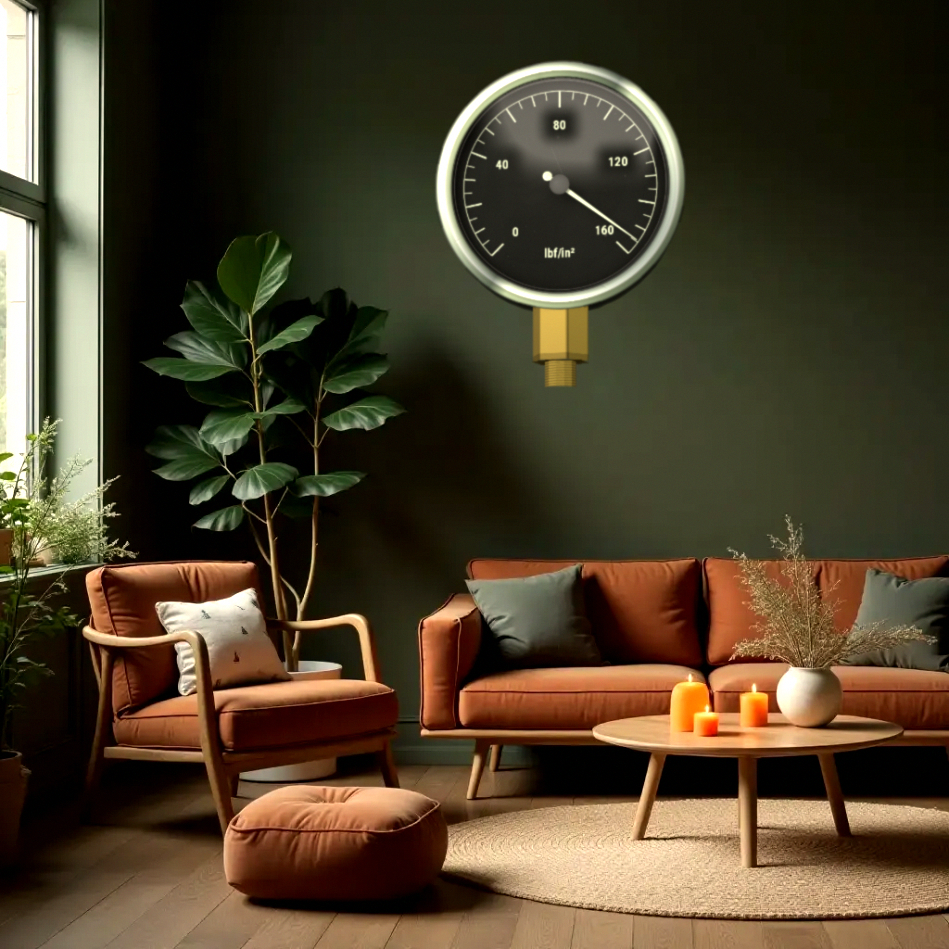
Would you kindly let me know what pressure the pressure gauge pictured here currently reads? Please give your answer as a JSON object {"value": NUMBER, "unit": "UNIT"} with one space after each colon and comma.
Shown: {"value": 155, "unit": "psi"}
